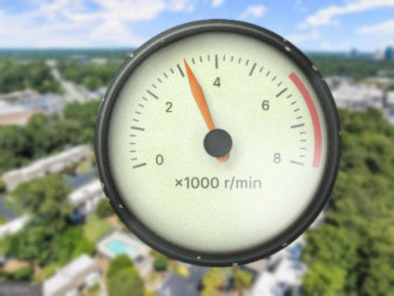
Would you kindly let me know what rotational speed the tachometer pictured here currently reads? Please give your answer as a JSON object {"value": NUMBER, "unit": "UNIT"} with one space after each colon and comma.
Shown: {"value": 3200, "unit": "rpm"}
